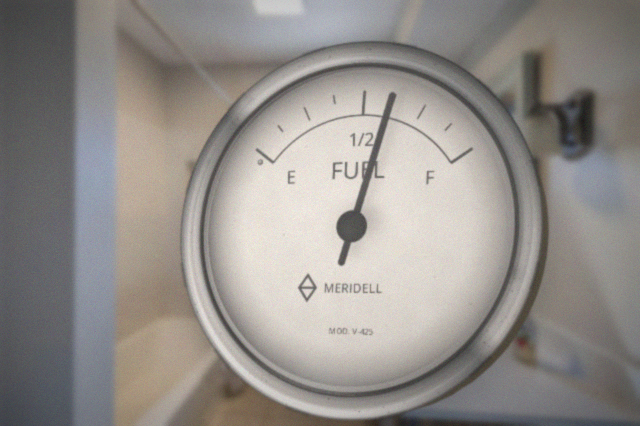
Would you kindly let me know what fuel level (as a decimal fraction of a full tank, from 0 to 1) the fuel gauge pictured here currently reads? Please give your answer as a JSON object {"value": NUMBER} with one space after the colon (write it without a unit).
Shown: {"value": 0.625}
